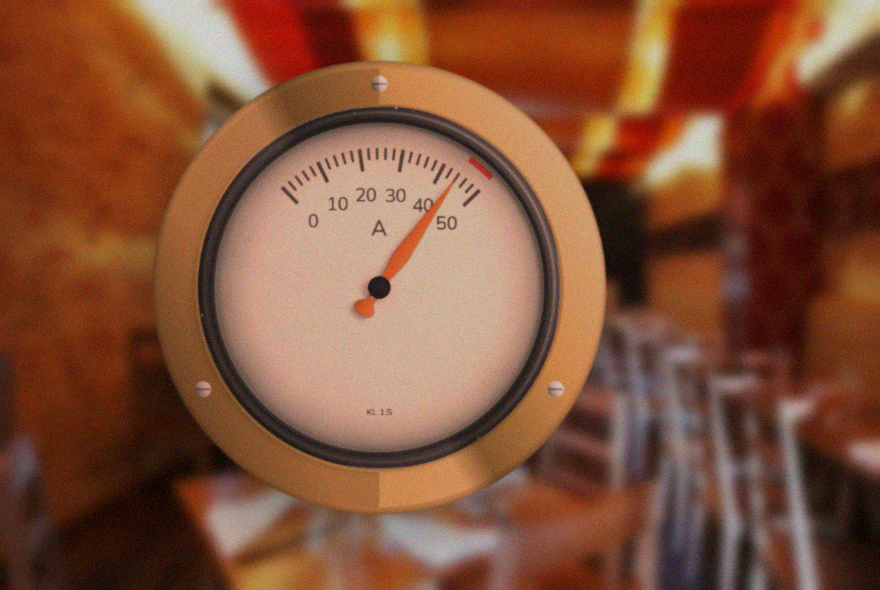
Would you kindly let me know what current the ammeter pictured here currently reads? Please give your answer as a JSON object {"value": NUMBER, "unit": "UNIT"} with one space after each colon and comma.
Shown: {"value": 44, "unit": "A"}
